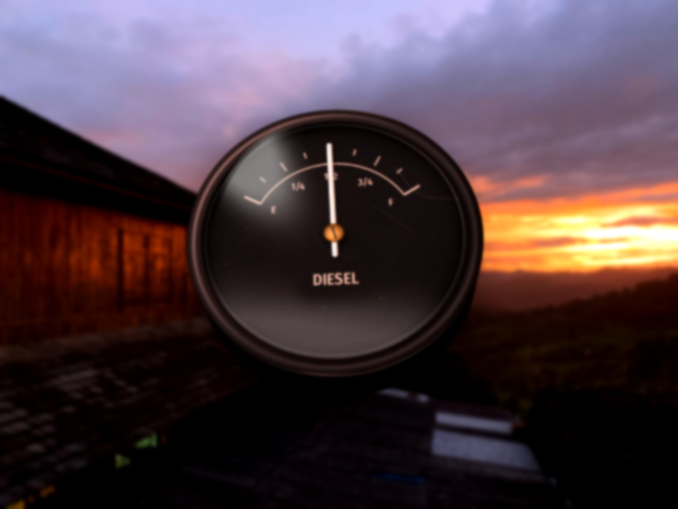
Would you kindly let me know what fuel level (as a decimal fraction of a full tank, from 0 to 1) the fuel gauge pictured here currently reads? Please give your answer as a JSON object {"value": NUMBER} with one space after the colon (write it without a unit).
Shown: {"value": 0.5}
